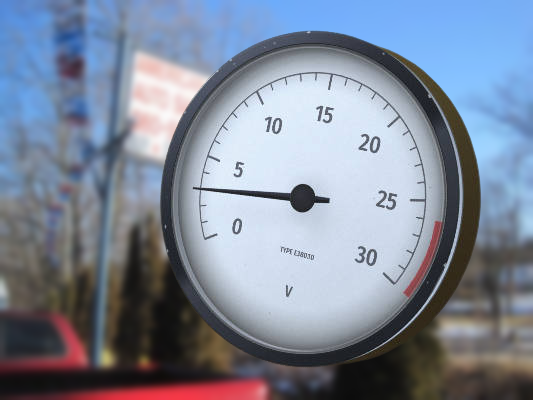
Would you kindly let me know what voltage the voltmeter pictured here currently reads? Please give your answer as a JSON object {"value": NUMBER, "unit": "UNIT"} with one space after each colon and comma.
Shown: {"value": 3, "unit": "V"}
